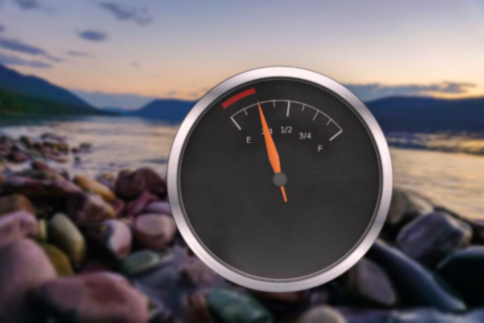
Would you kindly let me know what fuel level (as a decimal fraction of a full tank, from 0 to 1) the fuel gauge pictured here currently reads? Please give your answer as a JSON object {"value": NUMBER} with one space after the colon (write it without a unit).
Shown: {"value": 0.25}
